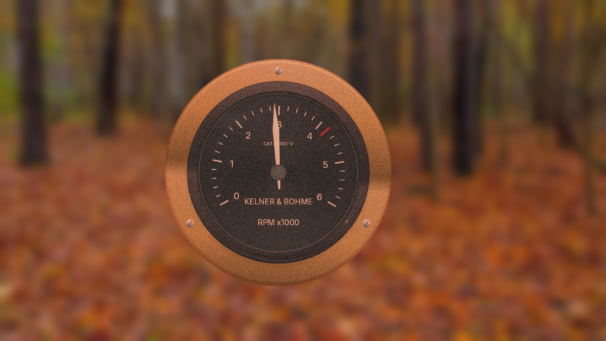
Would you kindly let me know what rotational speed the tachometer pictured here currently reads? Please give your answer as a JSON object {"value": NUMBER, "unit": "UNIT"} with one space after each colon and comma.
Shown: {"value": 2900, "unit": "rpm"}
